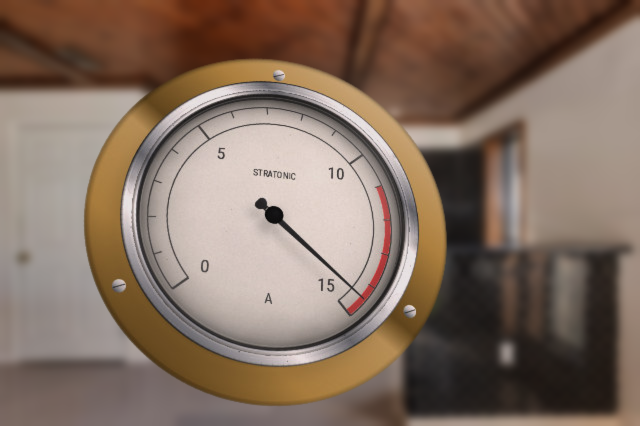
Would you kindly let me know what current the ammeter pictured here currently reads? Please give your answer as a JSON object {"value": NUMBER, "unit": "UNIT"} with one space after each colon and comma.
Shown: {"value": 14.5, "unit": "A"}
